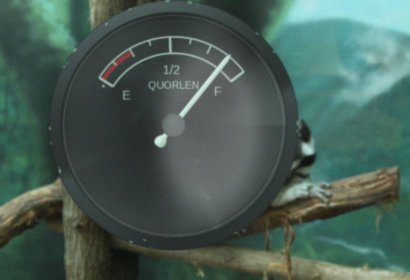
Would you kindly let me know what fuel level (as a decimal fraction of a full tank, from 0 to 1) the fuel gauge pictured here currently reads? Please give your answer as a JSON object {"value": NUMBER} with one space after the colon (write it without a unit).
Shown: {"value": 0.875}
